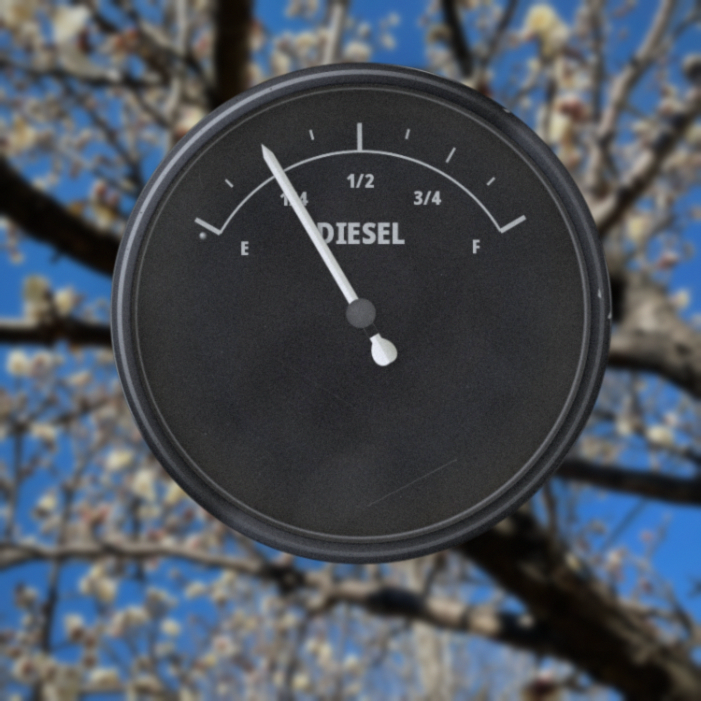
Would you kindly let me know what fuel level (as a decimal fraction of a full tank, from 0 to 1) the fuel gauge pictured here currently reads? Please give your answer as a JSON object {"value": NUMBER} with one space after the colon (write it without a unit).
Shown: {"value": 0.25}
